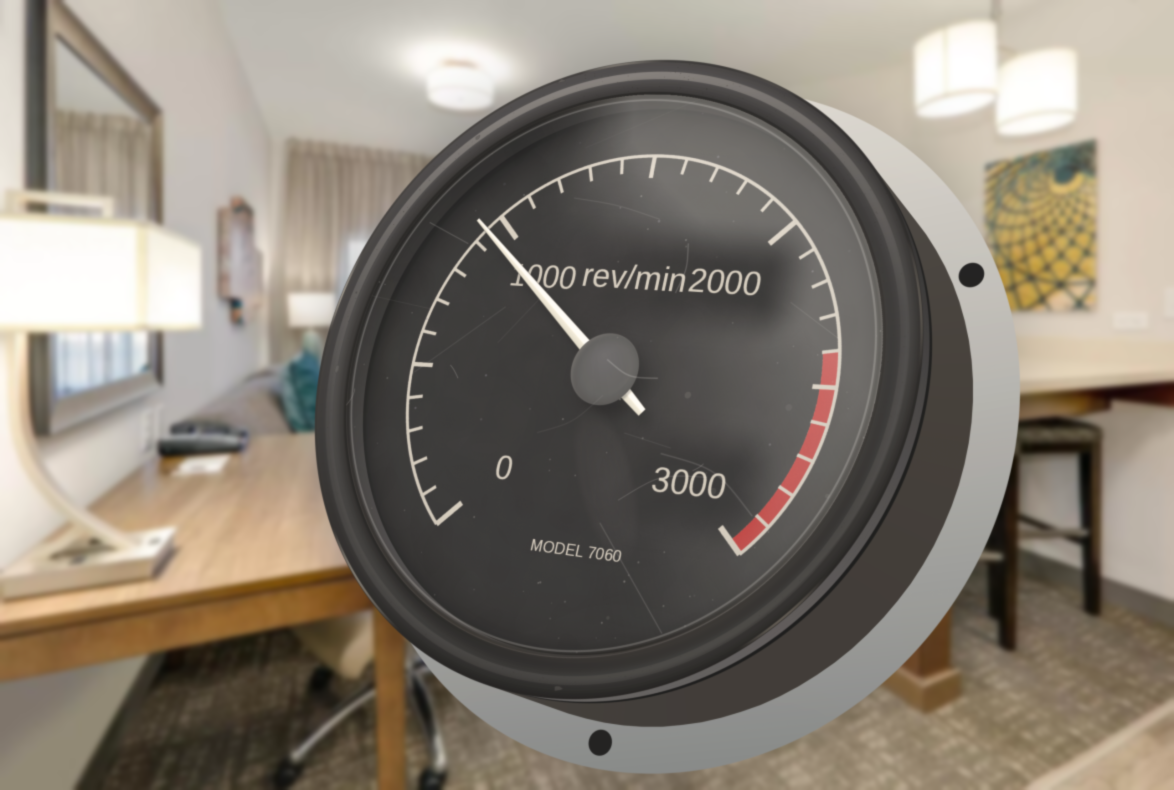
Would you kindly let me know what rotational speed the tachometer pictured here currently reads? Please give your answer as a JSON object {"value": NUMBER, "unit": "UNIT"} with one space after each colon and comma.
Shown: {"value": 950, "unit": "rpm"}
